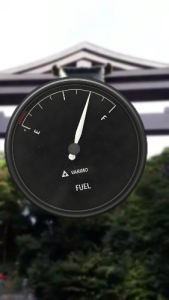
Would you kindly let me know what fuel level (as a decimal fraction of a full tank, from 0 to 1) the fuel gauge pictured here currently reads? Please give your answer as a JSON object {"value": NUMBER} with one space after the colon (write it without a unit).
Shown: {"value": 0.75}
